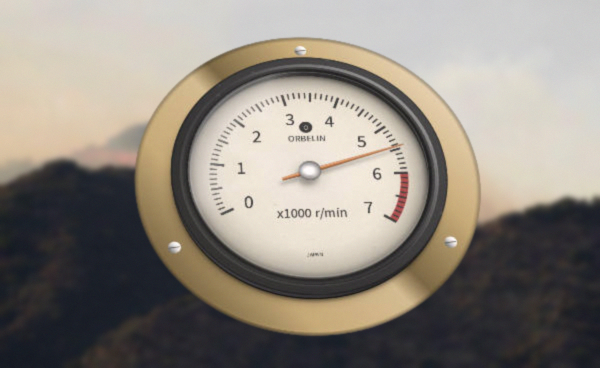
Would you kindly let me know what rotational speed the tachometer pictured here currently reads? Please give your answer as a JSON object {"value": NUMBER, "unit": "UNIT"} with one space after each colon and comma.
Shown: {"value": 5500, "unit": "rpm"}
